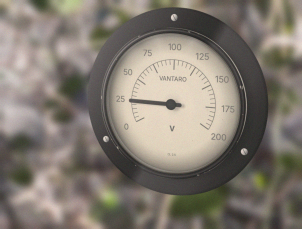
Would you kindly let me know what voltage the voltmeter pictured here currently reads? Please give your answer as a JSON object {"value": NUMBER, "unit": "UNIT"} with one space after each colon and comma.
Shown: {"value": 25, "unit": "V"}
